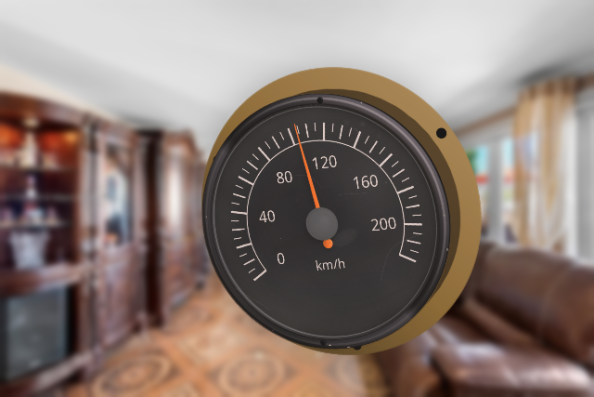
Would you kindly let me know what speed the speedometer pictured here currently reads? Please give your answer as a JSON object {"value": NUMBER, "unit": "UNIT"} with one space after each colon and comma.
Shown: {"value": 105, "unit": "km/h"}
